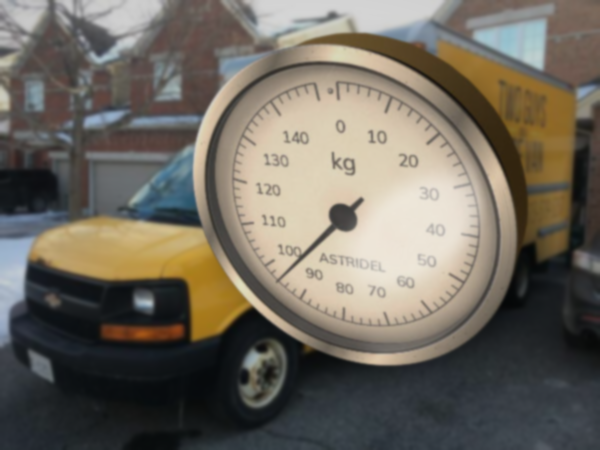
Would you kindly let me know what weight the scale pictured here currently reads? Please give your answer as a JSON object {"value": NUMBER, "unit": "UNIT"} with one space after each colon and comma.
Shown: {"value": 96, "unit": "kg"}
